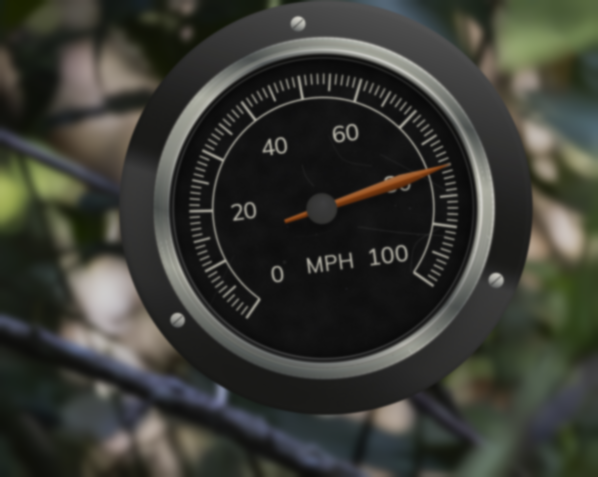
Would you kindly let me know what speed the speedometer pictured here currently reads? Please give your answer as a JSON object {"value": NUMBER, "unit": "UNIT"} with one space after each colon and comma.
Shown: {"value": 80, "unit": "mph"}
